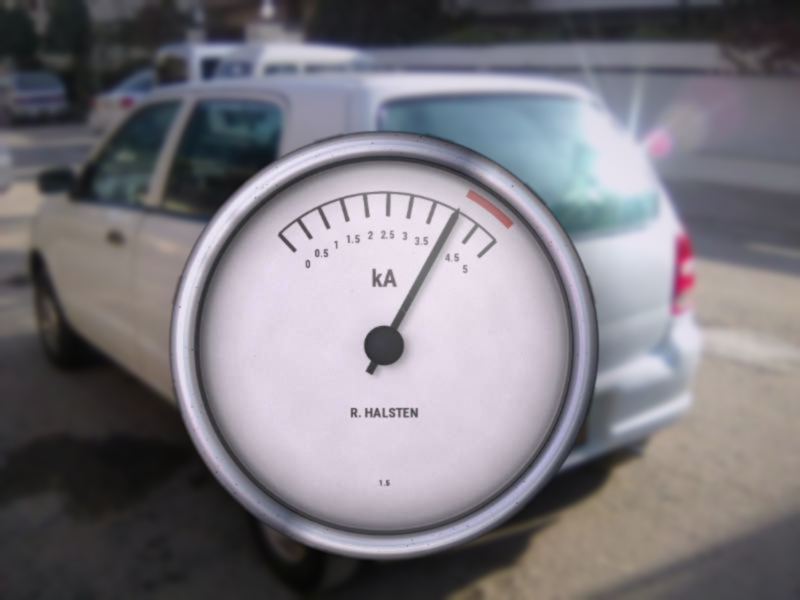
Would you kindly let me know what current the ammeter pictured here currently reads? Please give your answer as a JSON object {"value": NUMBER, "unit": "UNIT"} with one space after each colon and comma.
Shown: {"value": 4, "unit": "kA"}
